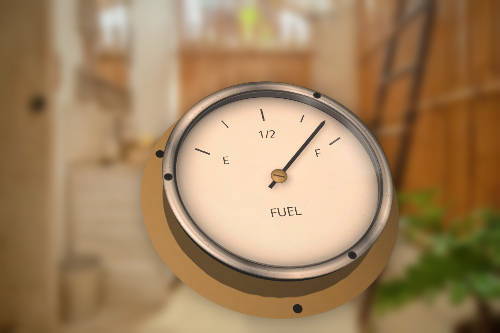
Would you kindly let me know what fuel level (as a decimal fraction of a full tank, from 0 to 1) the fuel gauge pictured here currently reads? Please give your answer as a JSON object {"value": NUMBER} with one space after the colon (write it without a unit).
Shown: {"value": 0.875}
